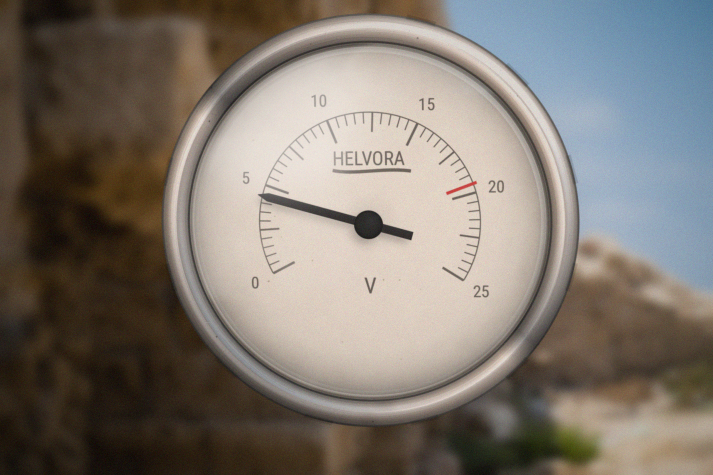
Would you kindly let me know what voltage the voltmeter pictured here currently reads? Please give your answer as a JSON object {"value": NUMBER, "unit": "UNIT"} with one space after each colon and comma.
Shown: {"value": 4.5, "unit": "V"}
